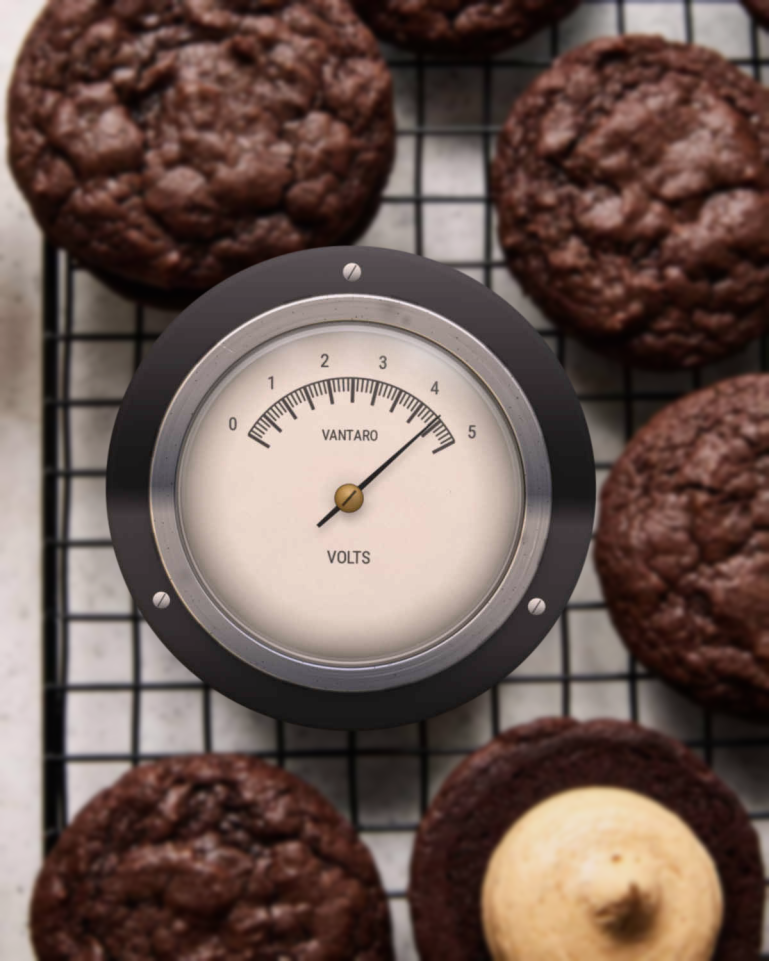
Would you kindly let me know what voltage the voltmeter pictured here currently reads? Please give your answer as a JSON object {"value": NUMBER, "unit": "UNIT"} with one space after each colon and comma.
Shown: {"value": 4.4, "unit": "V"}
